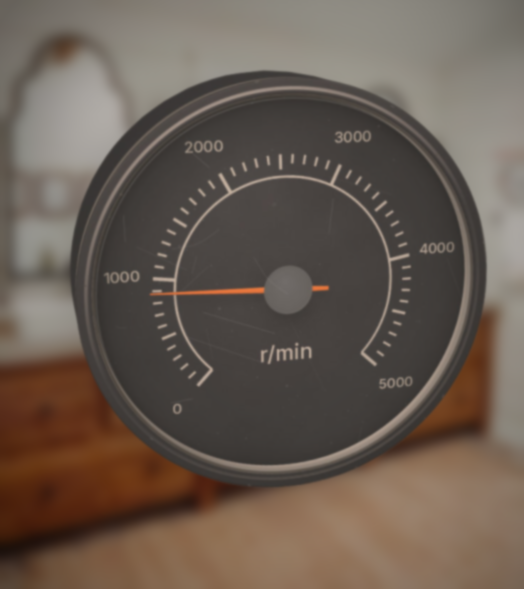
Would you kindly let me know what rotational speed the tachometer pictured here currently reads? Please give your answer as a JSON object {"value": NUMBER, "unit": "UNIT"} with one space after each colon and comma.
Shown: {"value": 900, "unit": "rpm"}
